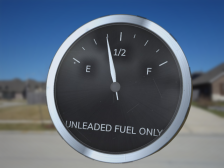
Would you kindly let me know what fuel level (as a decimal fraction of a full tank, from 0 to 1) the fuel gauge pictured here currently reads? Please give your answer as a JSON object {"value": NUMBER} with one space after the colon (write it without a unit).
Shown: {"value": 0.375}
